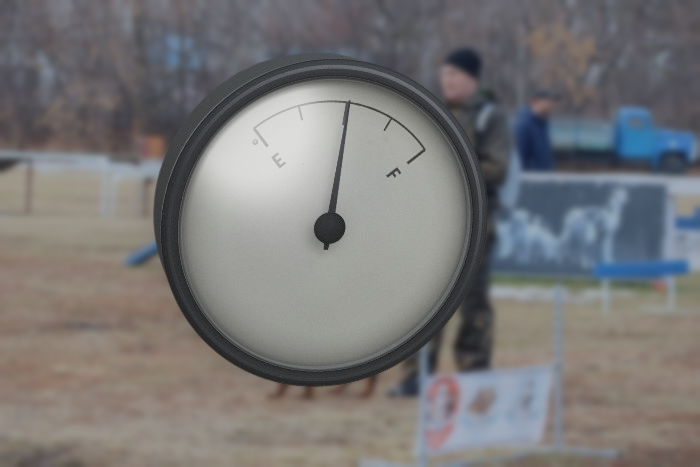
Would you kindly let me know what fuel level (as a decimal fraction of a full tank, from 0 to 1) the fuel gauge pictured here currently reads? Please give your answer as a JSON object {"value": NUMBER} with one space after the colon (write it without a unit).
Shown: {"value": 0.5}
